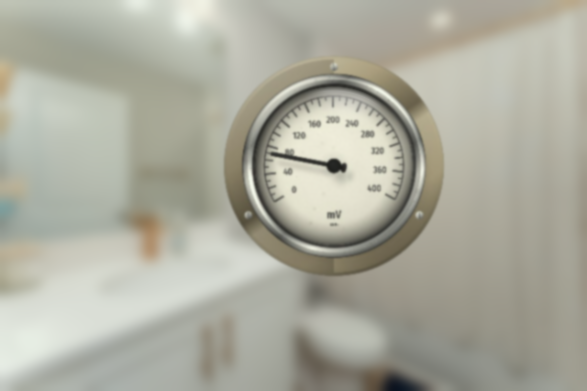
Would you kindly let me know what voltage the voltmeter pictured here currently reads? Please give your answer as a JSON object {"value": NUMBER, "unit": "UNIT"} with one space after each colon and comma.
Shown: {"value": 70, "unit": "mV"}
